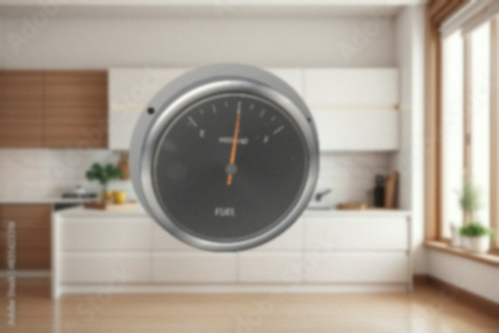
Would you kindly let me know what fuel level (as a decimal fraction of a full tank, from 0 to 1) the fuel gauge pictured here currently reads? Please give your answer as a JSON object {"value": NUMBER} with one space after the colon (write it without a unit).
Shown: {"value": 0.5}
